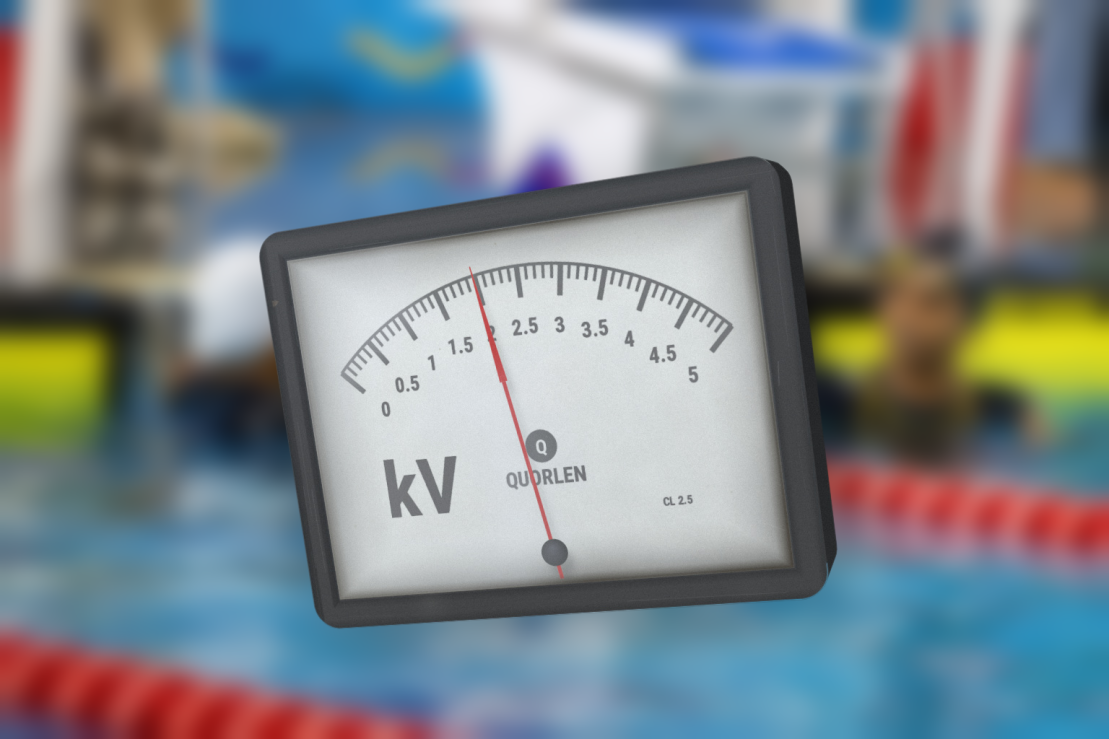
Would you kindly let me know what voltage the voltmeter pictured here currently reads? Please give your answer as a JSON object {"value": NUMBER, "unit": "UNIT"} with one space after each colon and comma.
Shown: {"value": 2, "unit": "kV"}
